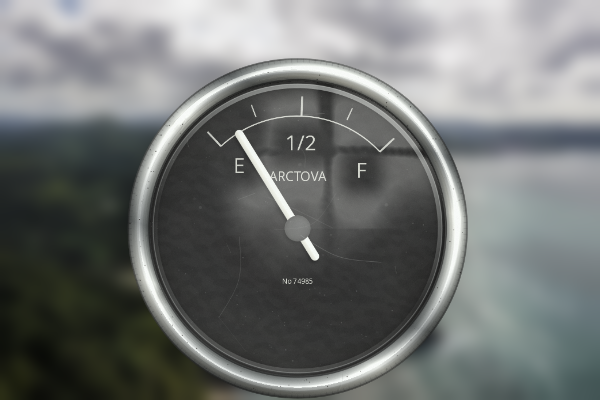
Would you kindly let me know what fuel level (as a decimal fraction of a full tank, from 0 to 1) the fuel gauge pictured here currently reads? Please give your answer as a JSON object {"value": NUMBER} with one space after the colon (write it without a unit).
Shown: {"value": 0.125}
